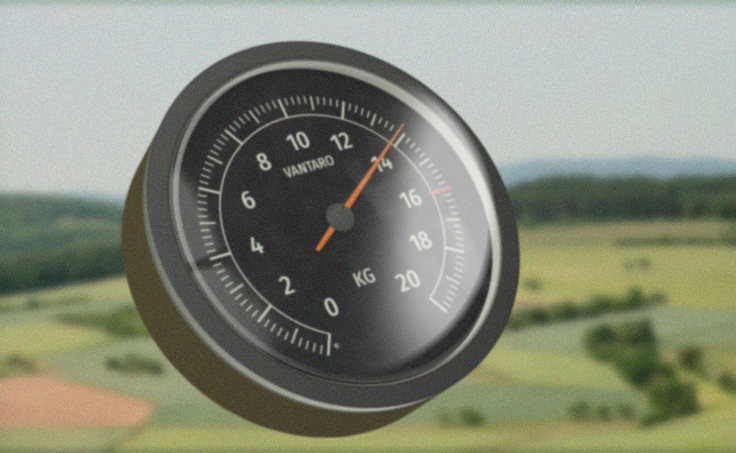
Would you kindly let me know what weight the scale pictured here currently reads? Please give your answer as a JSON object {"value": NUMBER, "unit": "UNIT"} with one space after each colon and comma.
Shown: {"value": 13.8, "unit": "kg"}
